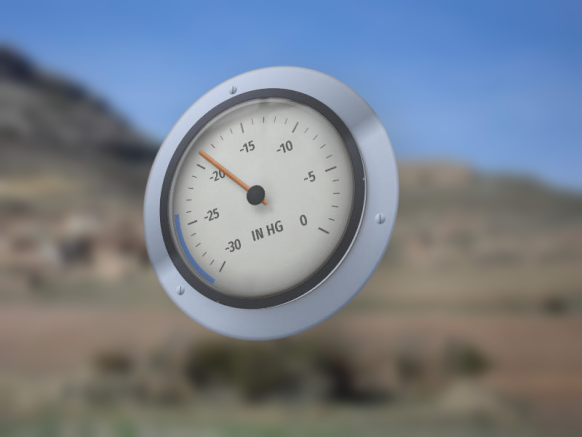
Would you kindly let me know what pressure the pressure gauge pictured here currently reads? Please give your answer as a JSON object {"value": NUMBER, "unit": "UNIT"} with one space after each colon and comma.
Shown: {"value": -19, "unit": "inHg"}
